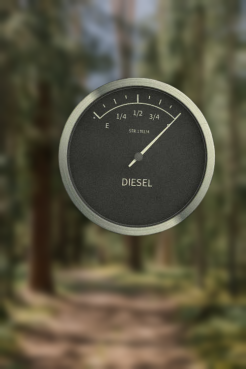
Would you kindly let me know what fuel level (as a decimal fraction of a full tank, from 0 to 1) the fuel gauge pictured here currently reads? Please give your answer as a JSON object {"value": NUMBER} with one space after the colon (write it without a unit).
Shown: {"value": 1}
